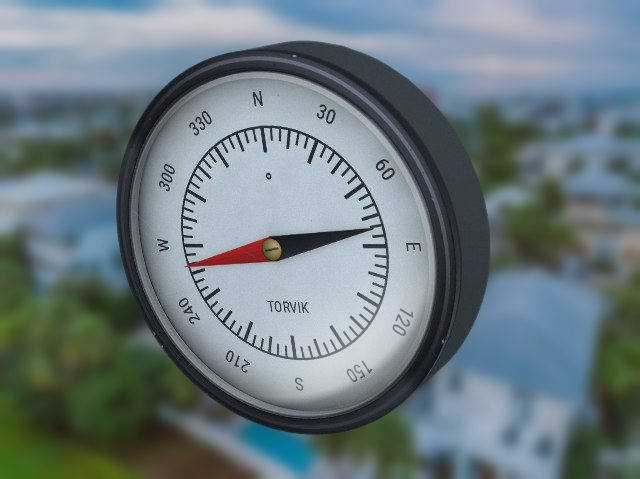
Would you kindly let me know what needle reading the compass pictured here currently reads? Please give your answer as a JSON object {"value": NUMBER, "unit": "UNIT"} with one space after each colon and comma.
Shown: {"value": 260, "unit": "°"}
